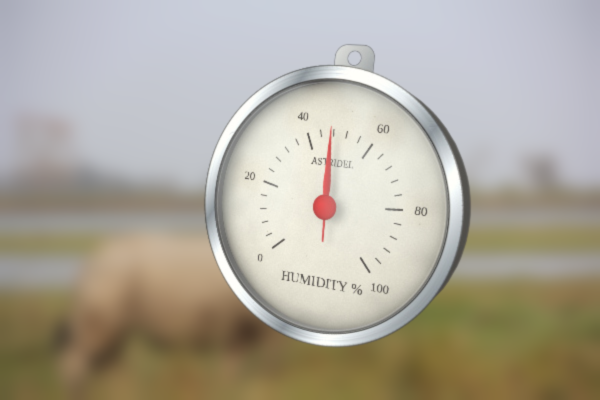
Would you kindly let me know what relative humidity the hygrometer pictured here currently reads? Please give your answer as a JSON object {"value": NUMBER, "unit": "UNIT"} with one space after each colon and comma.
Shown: {"value": 48, "unit": "%"}
